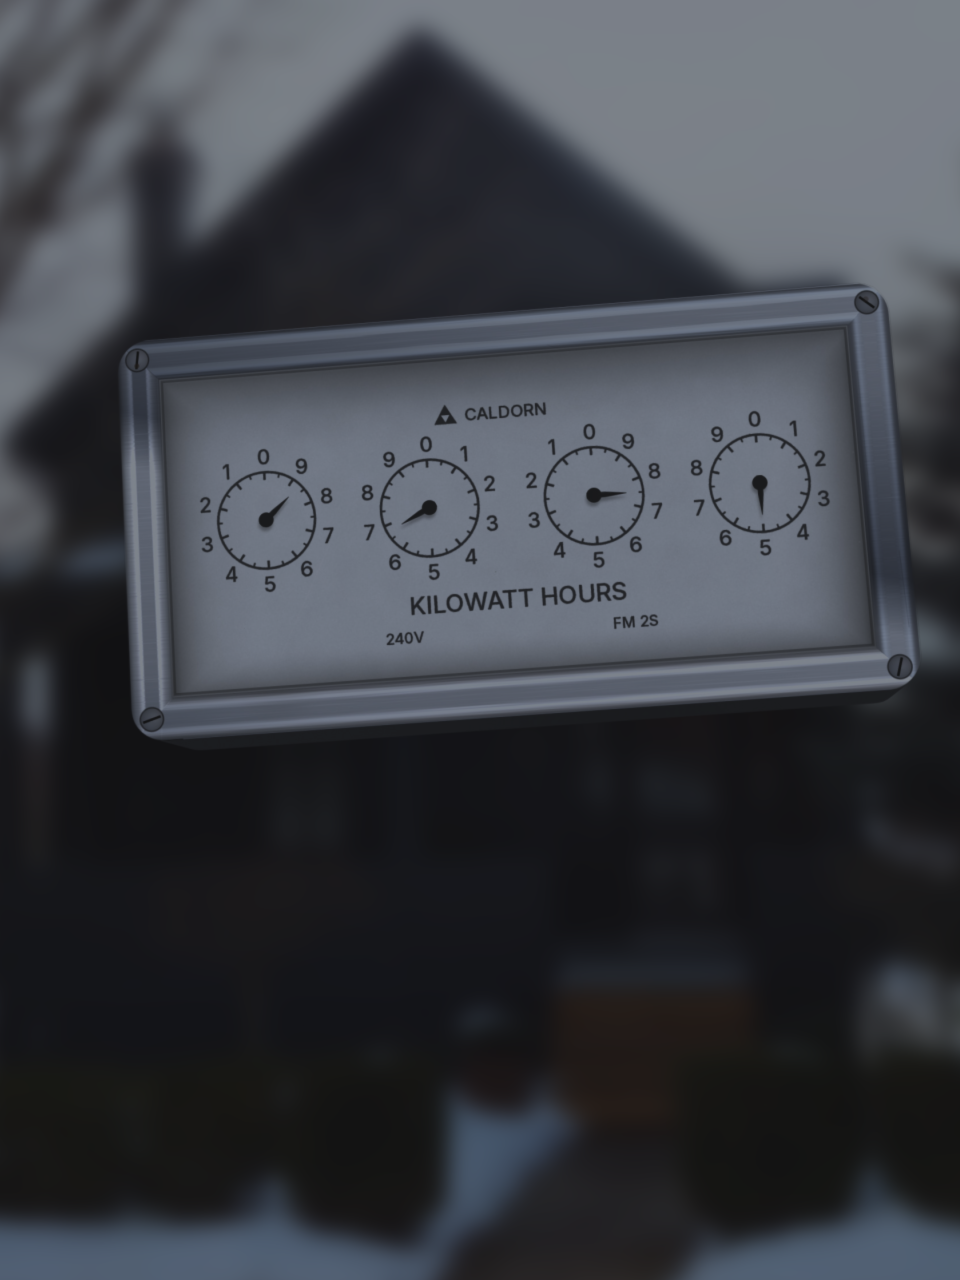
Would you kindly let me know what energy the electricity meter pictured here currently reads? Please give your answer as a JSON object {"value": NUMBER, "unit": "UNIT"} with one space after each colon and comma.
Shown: {"value": 8675, "unit": "kWh"}
